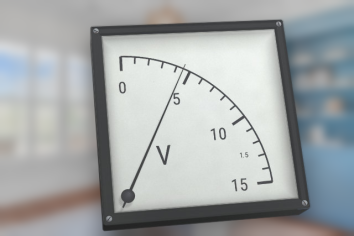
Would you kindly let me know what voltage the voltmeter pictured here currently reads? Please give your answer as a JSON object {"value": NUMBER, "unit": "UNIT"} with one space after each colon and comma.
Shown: {"value": 4.5, "unit": "V"}
